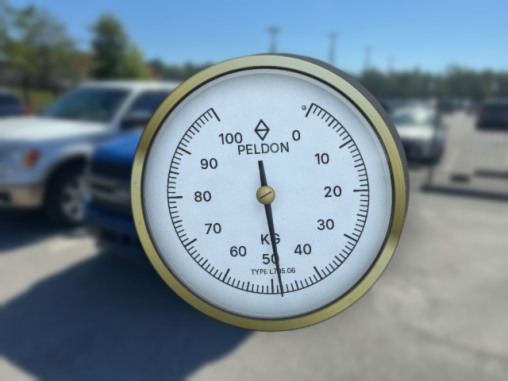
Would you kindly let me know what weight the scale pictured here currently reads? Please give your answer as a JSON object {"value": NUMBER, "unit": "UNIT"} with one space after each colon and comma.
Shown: {"value": 48, "unit": "kg"}
